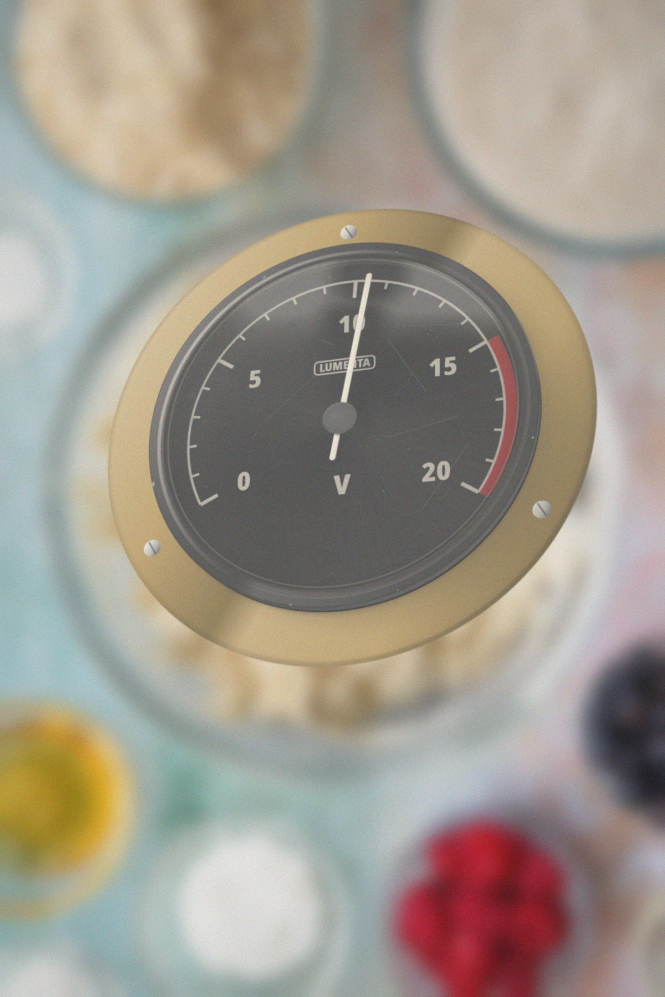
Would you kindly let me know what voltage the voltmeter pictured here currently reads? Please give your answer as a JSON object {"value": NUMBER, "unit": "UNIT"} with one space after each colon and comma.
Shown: {"value": 10.5, "unit": "V"}
